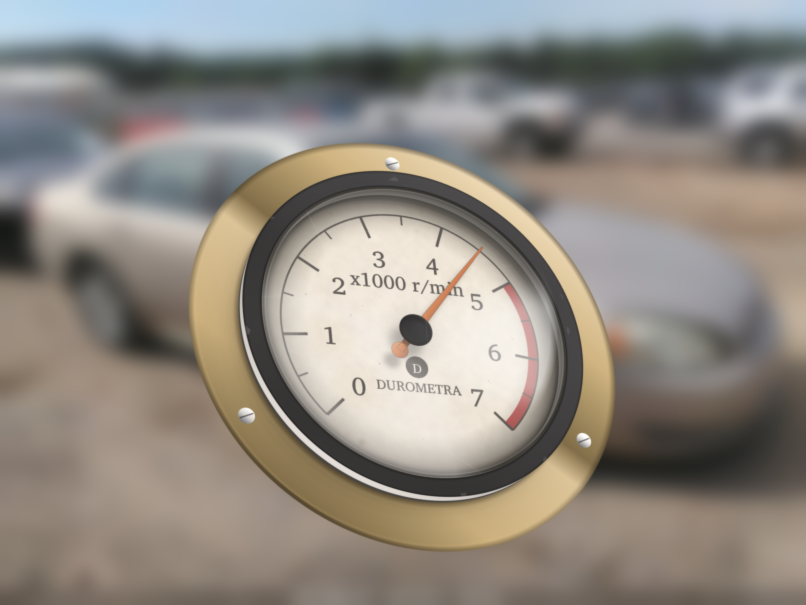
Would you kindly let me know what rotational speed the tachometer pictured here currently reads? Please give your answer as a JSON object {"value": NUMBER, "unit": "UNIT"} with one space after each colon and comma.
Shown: {"value": 4500, "unit": "rpm"}
